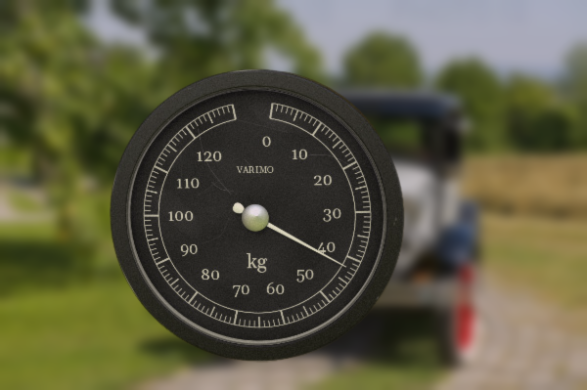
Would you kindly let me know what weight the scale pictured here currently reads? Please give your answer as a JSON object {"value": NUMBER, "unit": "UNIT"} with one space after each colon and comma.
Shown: {"value": 42, "unit": "kg"}
